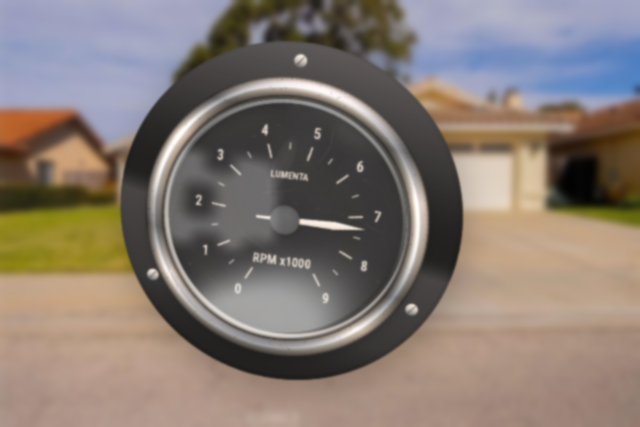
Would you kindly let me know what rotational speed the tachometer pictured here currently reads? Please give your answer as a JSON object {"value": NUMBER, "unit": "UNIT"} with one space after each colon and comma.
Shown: {"value": 7250, "unit": "rpm"}
